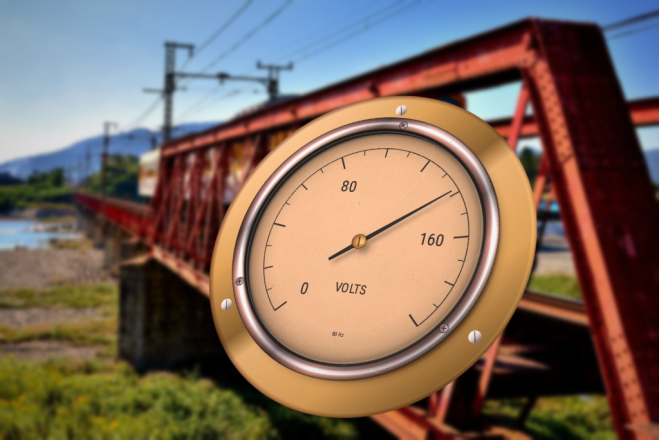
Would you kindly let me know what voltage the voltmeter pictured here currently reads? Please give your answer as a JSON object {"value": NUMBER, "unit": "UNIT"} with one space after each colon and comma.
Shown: {"value": 140, "unit": "V"}
